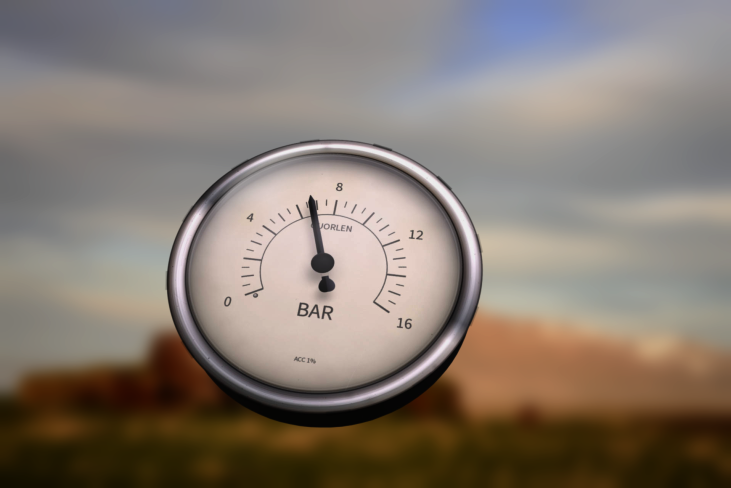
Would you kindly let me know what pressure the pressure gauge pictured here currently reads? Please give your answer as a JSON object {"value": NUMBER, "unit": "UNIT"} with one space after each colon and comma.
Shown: {"value": 6.75, "unit": "bar"}
